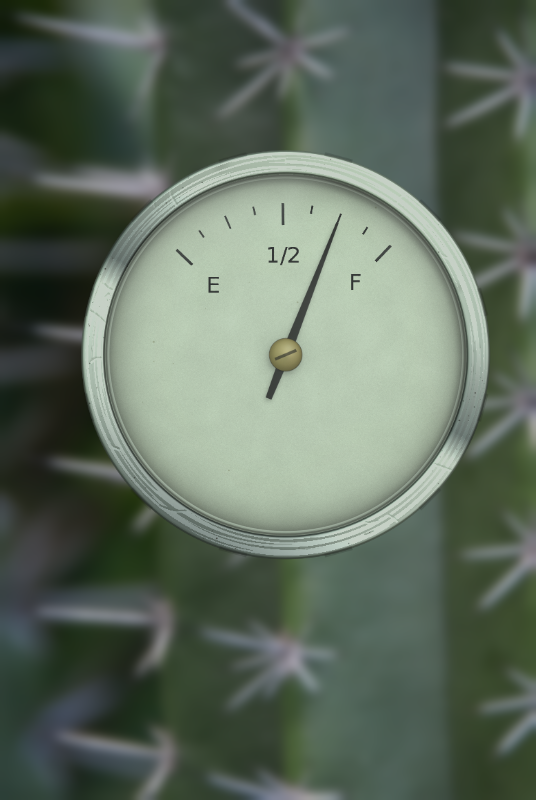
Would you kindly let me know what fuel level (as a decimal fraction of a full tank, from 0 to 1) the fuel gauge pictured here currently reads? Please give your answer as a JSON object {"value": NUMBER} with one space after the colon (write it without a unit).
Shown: {"value": 0.75}
